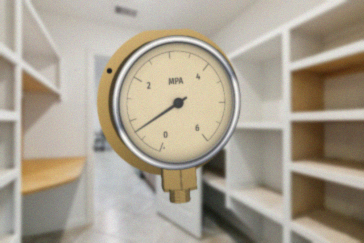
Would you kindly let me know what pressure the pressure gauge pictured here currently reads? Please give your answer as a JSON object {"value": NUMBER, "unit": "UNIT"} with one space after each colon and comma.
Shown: {"value": 0.75, "unit": "MPa"}
